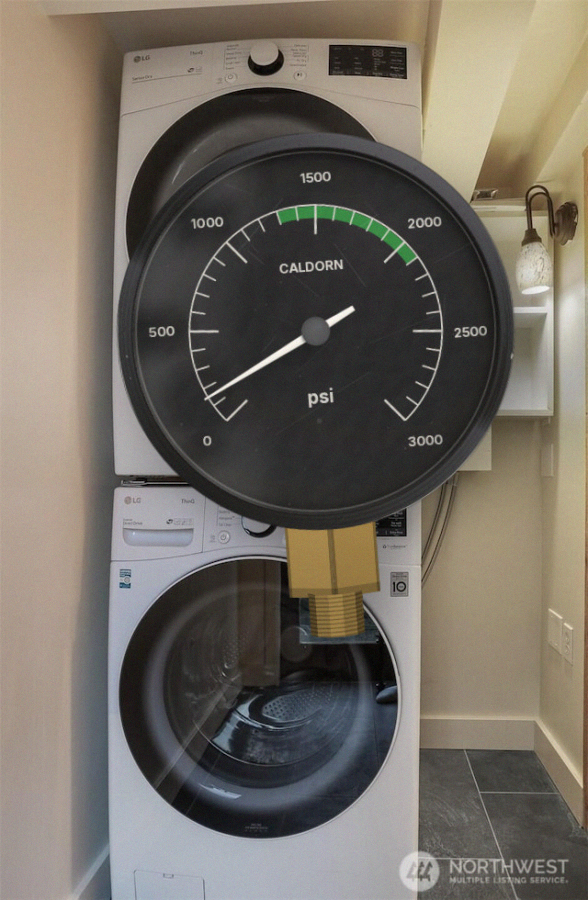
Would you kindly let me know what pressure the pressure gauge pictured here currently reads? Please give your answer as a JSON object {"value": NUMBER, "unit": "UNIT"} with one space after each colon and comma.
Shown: {"value": 150, "unit": "psi"}
